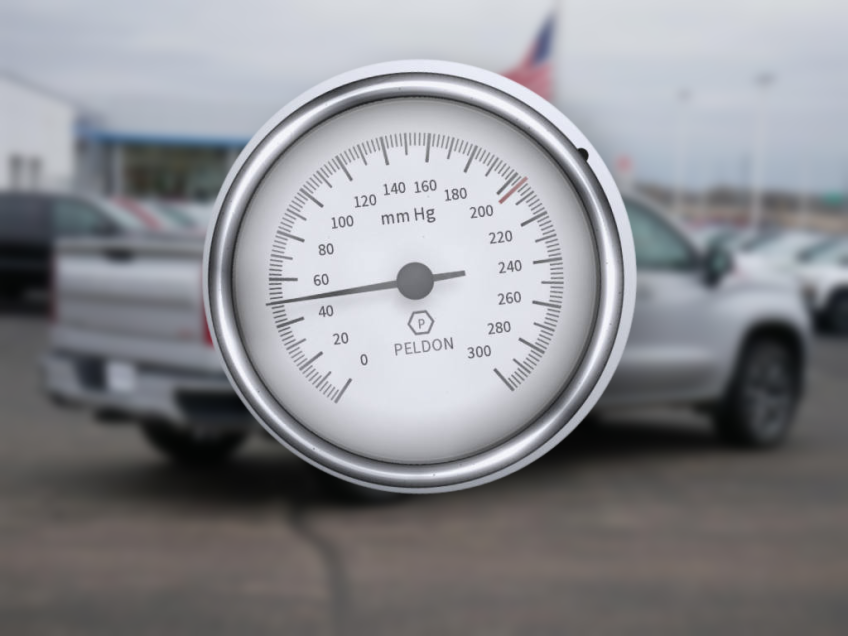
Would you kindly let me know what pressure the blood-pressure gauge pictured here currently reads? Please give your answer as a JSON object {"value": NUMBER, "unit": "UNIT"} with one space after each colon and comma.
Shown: {"value": 50, "unit": "mmHg"}
